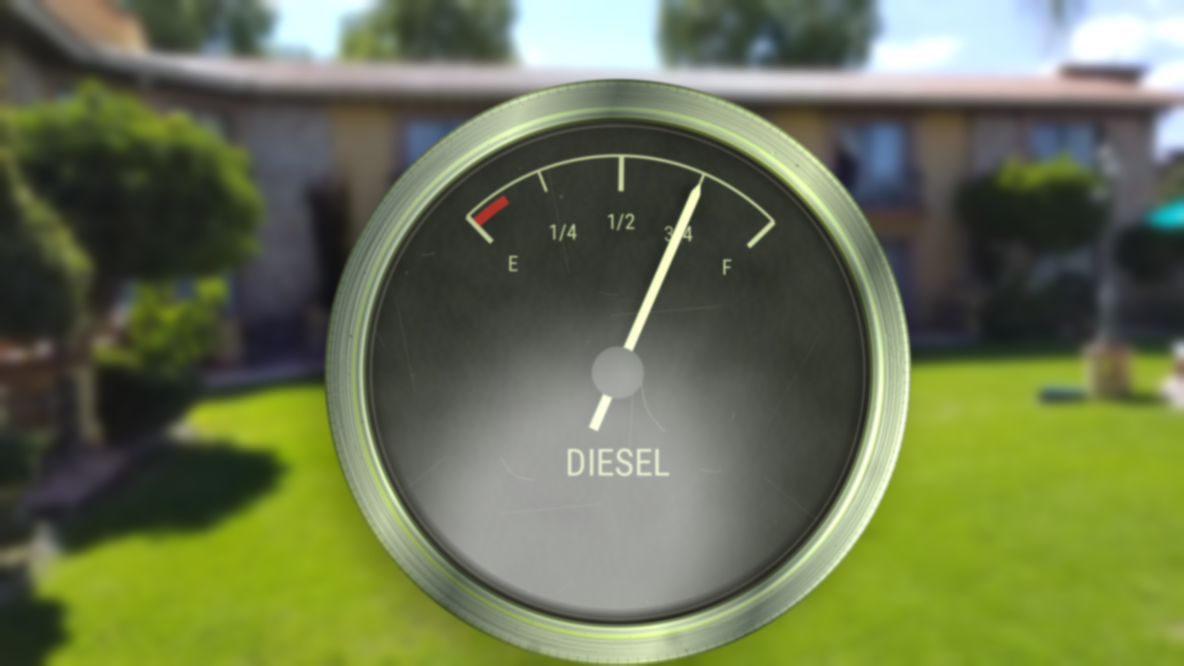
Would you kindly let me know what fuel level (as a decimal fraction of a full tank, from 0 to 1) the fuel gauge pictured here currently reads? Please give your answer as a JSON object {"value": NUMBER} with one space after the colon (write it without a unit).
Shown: {"value": 0.75}
